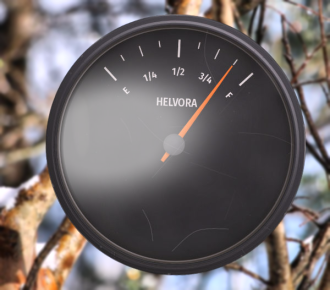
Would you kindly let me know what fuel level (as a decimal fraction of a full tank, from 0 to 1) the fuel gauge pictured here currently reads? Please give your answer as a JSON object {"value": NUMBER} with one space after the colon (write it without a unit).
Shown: {"value": 0.875}
